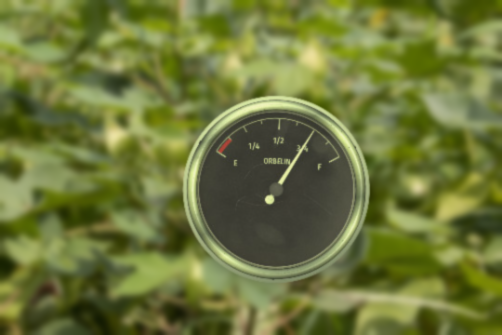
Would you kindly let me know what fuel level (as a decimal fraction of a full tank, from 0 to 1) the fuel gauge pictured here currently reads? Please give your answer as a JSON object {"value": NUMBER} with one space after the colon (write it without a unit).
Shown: {"value": 0.75}
